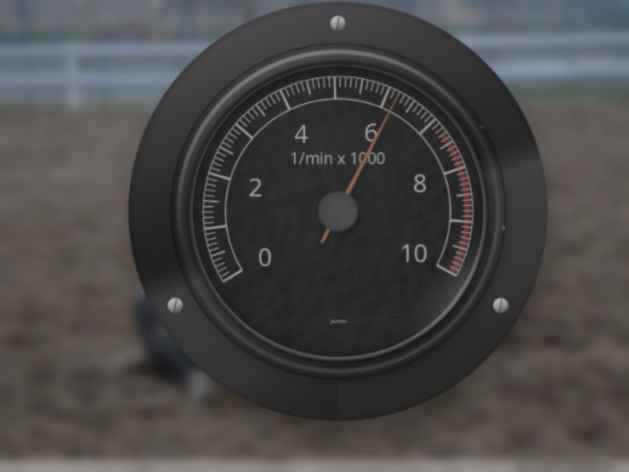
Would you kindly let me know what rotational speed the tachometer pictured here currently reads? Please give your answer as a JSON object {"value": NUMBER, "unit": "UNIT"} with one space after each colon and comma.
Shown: {"value": 6200, "unit": "rpm"}
